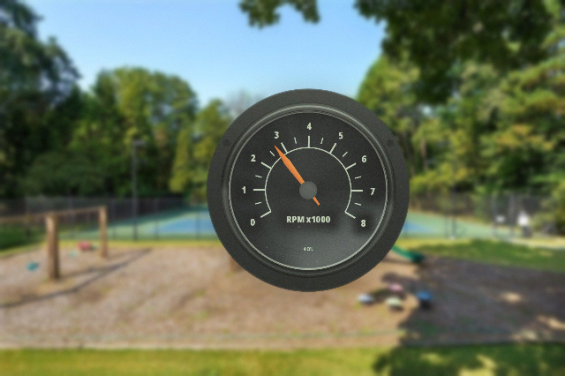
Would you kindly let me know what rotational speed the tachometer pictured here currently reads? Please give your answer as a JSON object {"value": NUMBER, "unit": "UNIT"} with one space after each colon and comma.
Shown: {"value": 2750, "unit": "rpm"}
